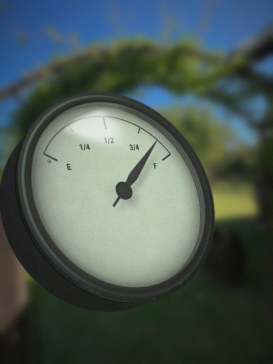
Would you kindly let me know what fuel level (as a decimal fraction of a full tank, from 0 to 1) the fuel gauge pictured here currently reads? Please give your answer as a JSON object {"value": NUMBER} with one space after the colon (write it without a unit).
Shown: {"value": 0.875}
